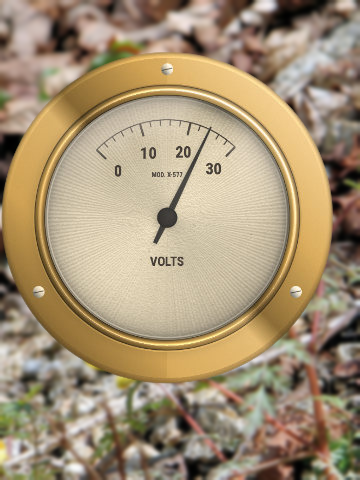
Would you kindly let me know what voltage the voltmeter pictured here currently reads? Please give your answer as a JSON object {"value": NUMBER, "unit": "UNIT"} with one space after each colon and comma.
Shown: {"value": 24, "unit": "V"}
